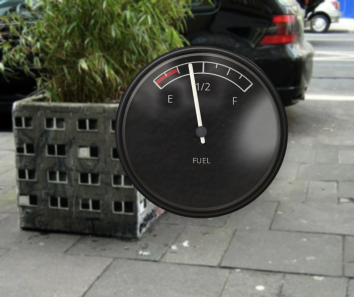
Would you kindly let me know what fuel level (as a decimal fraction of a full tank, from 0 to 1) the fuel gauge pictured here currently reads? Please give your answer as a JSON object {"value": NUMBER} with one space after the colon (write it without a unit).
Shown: {"value": 0.375}
